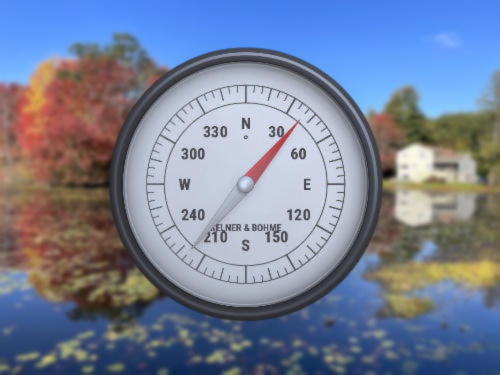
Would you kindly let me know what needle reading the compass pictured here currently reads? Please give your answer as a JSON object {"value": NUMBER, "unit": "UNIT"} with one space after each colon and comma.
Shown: {"value": 40, "unit": "°"}
